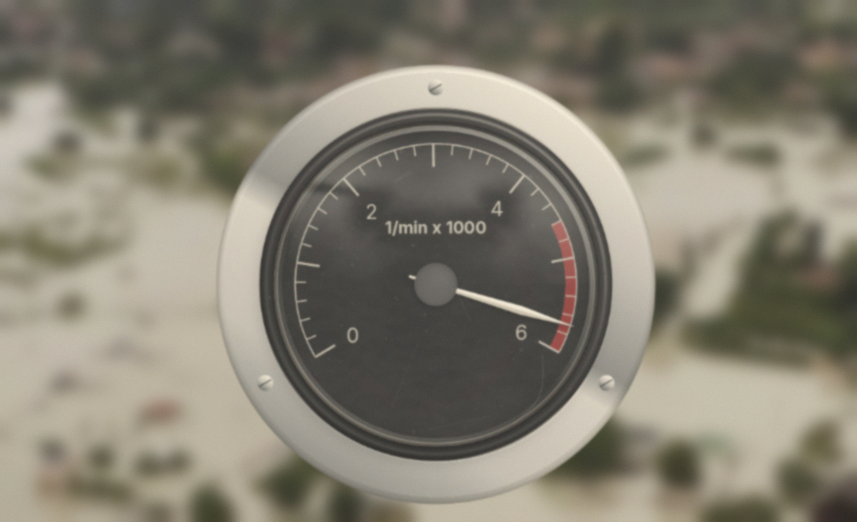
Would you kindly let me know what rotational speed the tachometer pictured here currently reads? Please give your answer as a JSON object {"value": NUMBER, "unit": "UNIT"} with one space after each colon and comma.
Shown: {"value": 5700, "unit": "rpm"}
